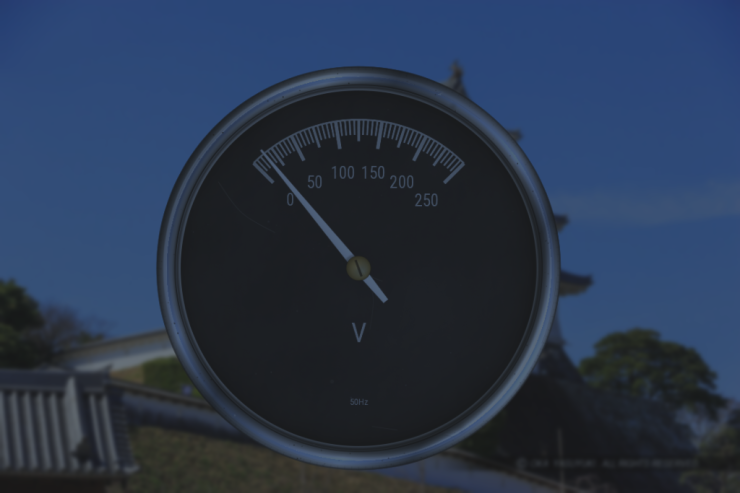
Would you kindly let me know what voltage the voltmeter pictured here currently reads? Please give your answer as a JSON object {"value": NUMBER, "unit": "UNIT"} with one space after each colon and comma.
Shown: {"value": 15, "unit": "V"}
